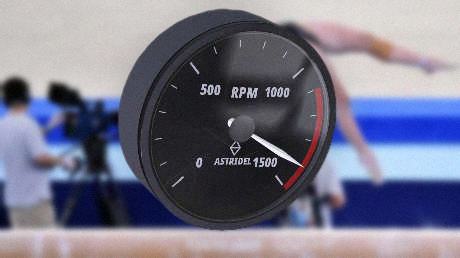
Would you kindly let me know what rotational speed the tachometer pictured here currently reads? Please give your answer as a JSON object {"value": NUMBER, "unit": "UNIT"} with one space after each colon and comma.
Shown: {"value": 1400, "unit": "rpm"}
